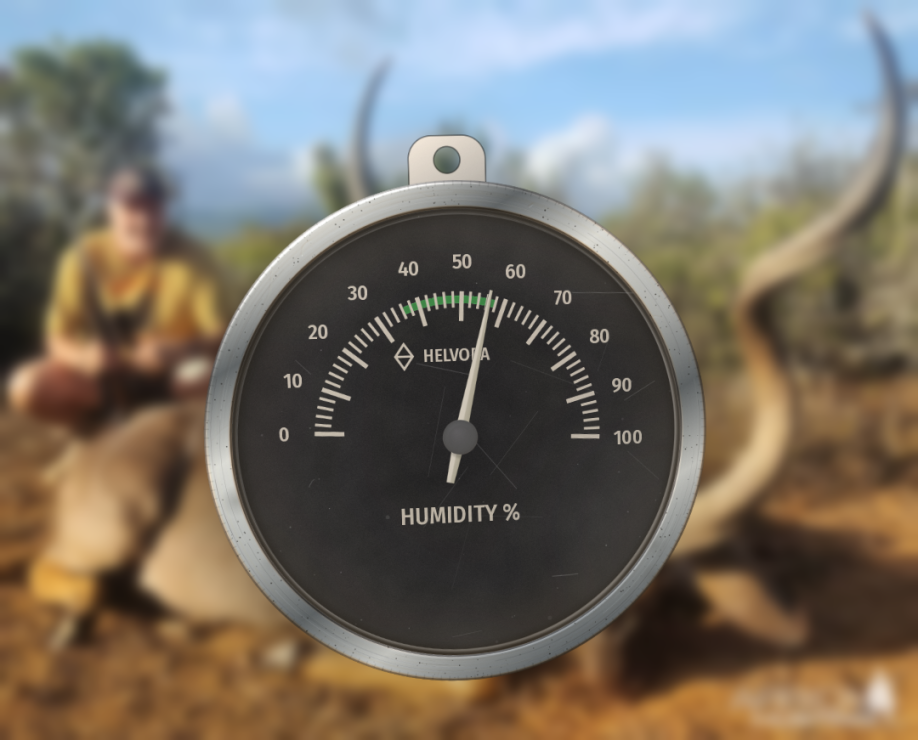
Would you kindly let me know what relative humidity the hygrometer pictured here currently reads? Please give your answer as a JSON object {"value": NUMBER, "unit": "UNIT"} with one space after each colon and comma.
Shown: {"value": 56, "unit": "%"}
